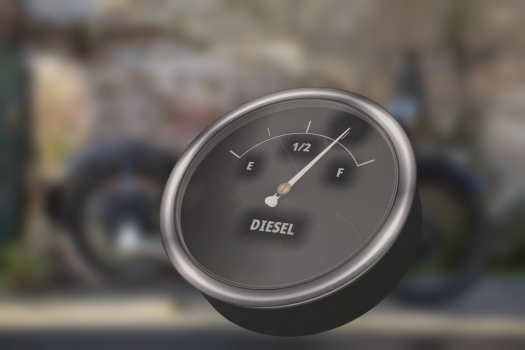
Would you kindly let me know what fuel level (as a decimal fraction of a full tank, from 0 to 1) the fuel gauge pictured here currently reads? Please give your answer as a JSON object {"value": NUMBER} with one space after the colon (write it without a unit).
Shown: {"value": 0.75}
